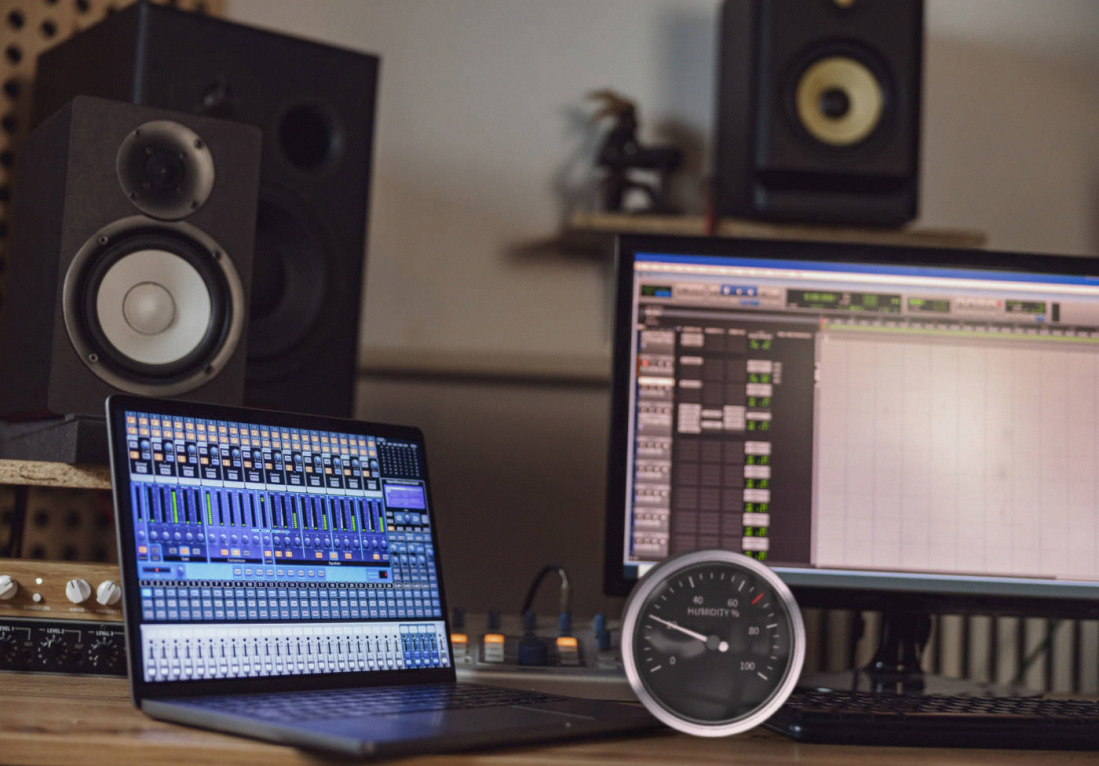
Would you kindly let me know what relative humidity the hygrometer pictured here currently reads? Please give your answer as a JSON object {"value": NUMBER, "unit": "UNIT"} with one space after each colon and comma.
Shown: {"value": 20, "unit": "%"}
